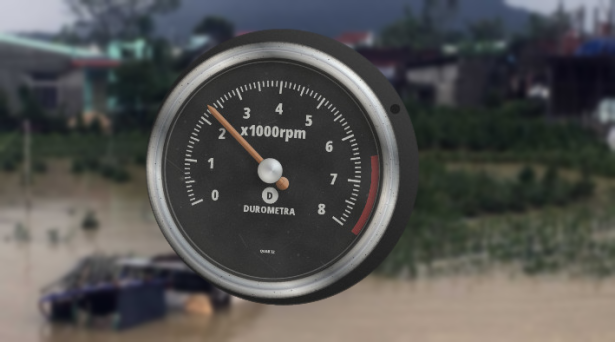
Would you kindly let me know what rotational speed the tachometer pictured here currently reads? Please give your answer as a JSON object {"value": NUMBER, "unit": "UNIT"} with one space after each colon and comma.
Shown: {"value": 2300, "unit": "rpm"}
